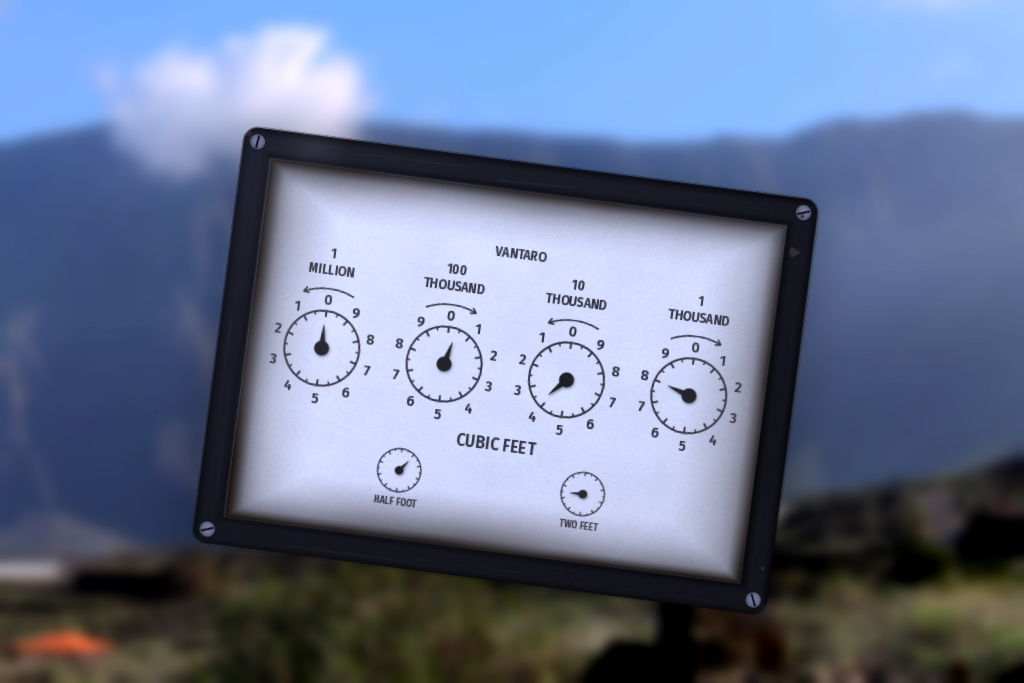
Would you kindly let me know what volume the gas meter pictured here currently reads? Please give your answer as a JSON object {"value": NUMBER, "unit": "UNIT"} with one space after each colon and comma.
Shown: {"value": 3800, "unit": "ft³"}
